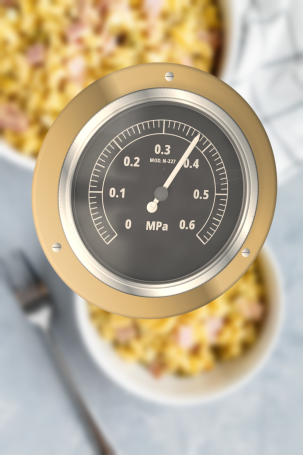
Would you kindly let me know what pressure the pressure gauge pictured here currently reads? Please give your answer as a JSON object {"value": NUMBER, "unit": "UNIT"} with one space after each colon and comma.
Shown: {"value": 0.37, "unit": "MPa"}
